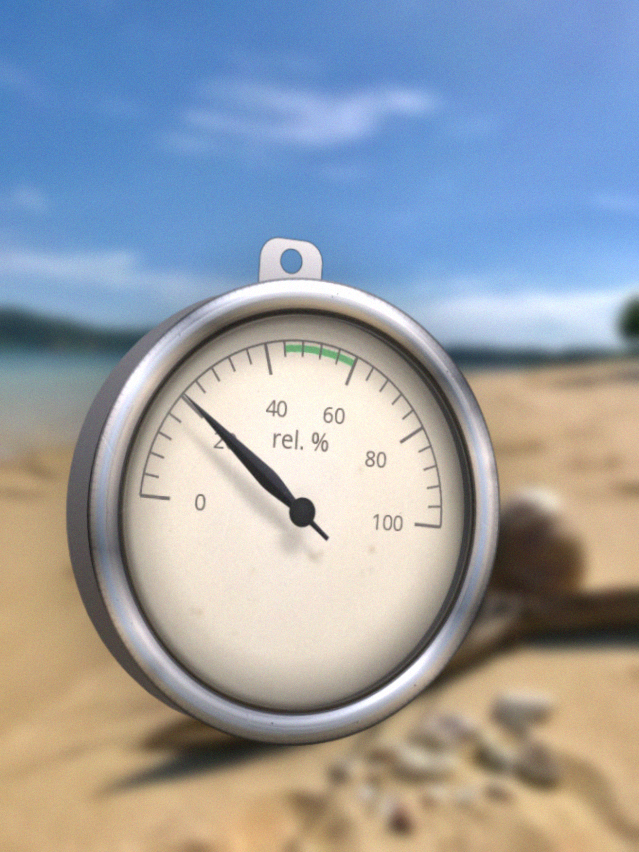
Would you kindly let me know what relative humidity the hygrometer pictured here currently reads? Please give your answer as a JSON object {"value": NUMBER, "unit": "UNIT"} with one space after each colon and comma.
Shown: {"value": 20, "unit": "%"}
